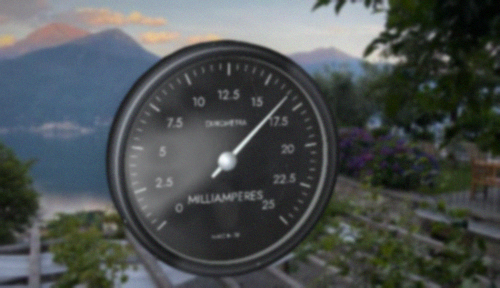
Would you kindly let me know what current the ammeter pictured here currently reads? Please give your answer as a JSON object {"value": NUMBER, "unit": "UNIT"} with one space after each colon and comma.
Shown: {"value": 16.5, "unit": "mA"}
